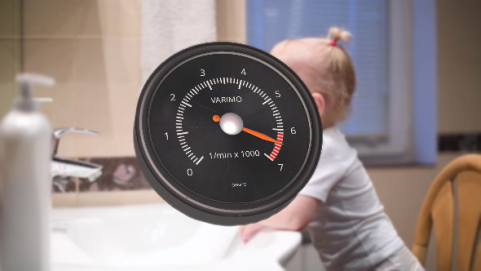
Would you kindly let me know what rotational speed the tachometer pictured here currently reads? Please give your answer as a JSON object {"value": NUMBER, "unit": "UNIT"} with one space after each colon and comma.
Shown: {"value": 6500, "unit": "rpm"}
